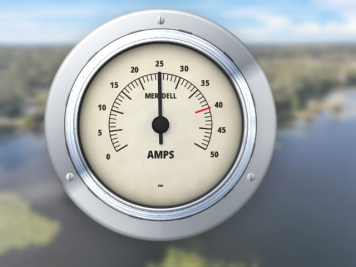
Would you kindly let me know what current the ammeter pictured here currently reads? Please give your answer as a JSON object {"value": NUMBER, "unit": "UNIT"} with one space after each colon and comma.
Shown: {"value": 25, "unit": "A"}
